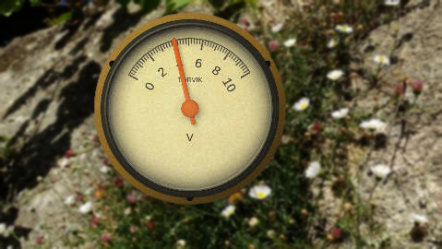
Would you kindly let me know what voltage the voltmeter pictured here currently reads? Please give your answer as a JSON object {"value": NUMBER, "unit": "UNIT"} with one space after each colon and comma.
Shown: {"value": 4, "unit": "V"}
